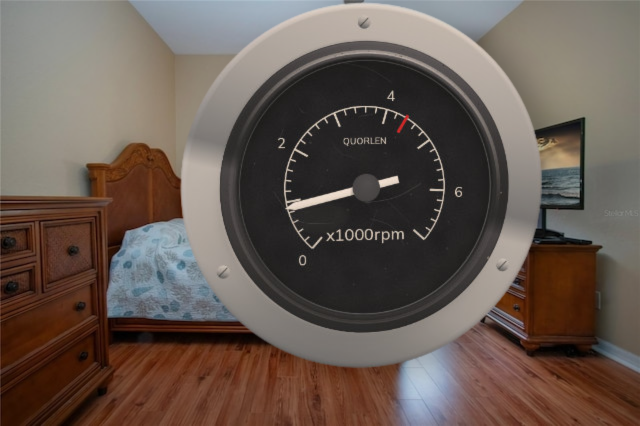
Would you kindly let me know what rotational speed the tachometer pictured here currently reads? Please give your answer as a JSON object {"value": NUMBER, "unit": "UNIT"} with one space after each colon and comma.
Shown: {"value": 900, "unit": "rpm"}
